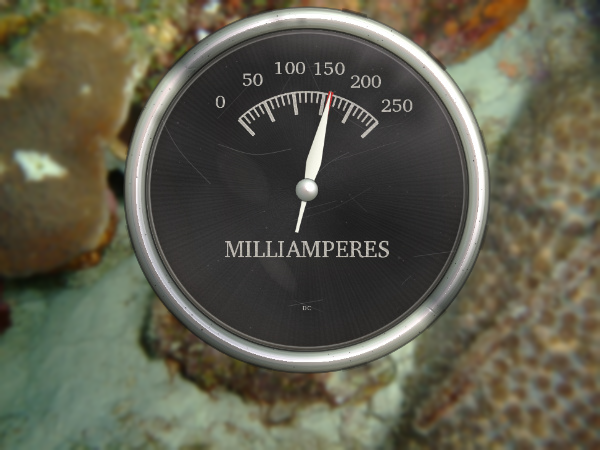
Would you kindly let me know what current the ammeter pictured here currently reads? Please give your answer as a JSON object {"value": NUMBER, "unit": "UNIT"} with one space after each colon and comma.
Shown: {"value": 160, "unit": "mA"}
